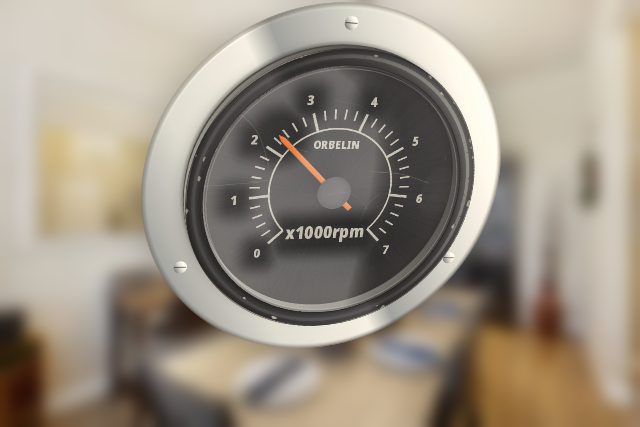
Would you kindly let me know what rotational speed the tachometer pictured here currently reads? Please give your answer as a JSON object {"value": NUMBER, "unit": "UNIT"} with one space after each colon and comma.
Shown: {"value": 2300, "unit": "rpm"}
